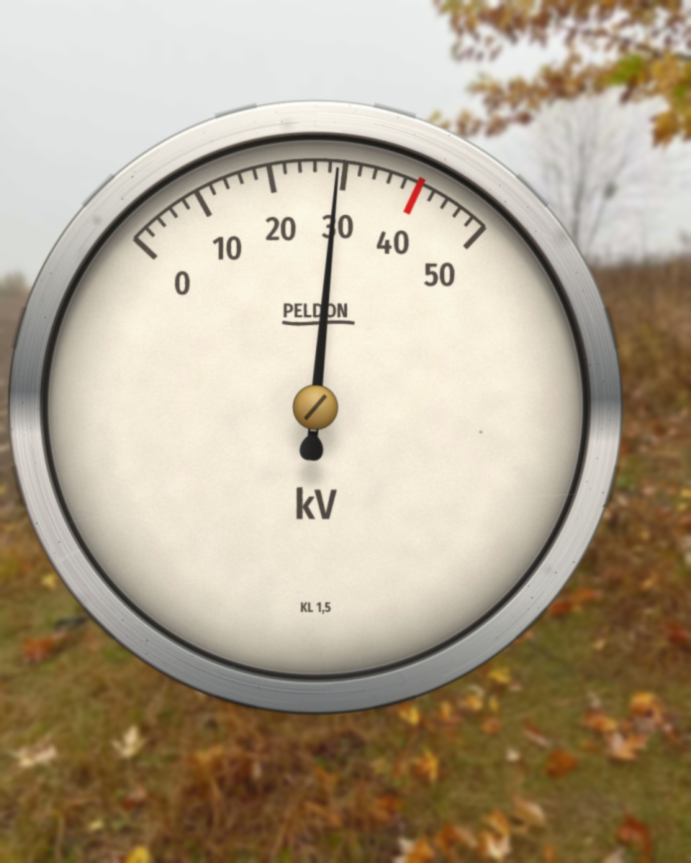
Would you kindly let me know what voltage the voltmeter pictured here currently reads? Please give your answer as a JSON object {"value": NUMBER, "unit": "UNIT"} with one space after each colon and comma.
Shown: {"value": 29, "unit": "kV"}
